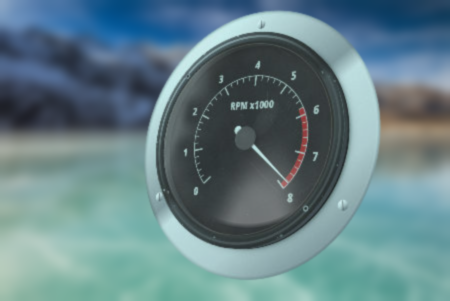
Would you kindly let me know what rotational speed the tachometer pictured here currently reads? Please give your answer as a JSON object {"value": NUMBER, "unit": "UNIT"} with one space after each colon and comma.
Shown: {"value": 7800, "unit": "rpm"}
